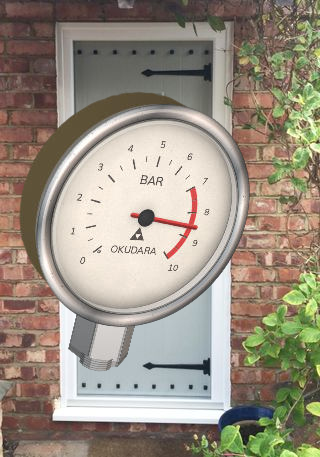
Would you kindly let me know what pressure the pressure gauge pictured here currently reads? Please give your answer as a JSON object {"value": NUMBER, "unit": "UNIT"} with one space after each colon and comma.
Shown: {"value": 8.5, "unit": "bar"}
